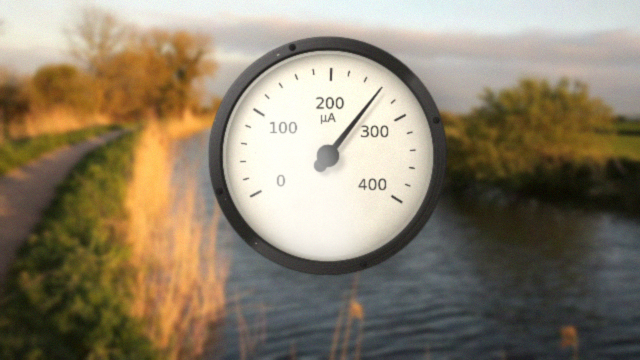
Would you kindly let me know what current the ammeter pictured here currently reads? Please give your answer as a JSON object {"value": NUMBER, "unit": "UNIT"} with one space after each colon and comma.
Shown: {"value": 260, "unit": "µA"}
